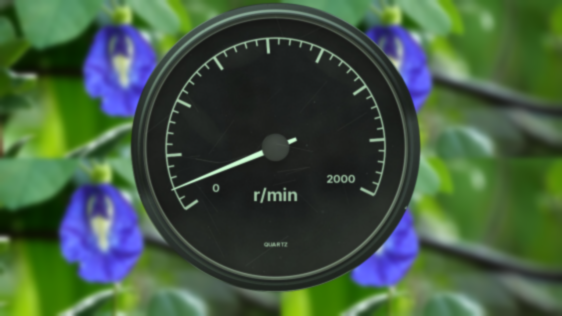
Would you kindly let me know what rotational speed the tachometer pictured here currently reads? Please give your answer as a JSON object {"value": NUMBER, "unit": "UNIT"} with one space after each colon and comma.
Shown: {"value": 100, "unit": "rpm"}
